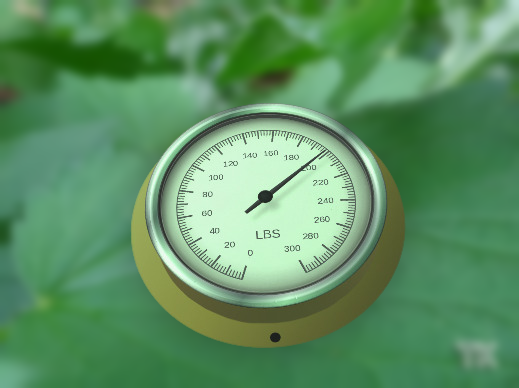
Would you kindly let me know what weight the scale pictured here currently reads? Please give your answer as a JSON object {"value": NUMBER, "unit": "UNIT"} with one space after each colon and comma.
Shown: {"value": 200, "unit": "lb"}
